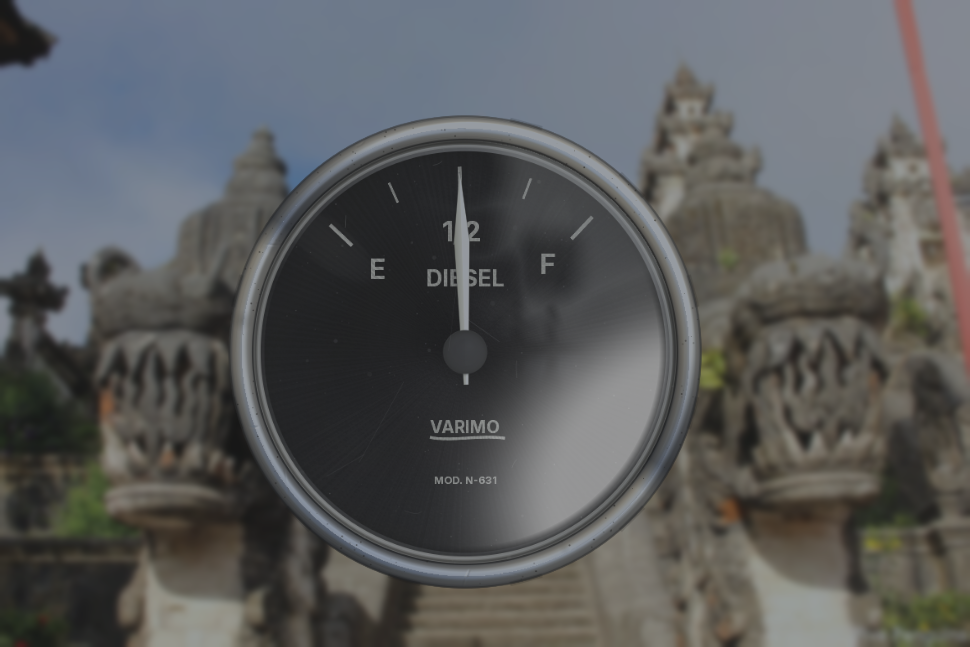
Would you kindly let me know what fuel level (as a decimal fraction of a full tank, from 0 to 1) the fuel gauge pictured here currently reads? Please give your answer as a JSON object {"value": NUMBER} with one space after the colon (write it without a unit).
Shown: {"value": 0.5}
